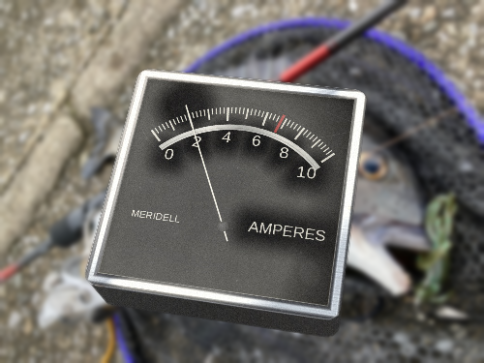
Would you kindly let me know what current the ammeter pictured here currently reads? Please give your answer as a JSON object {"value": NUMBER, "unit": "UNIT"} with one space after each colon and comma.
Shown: {"value": 2, "unit": "A"}
